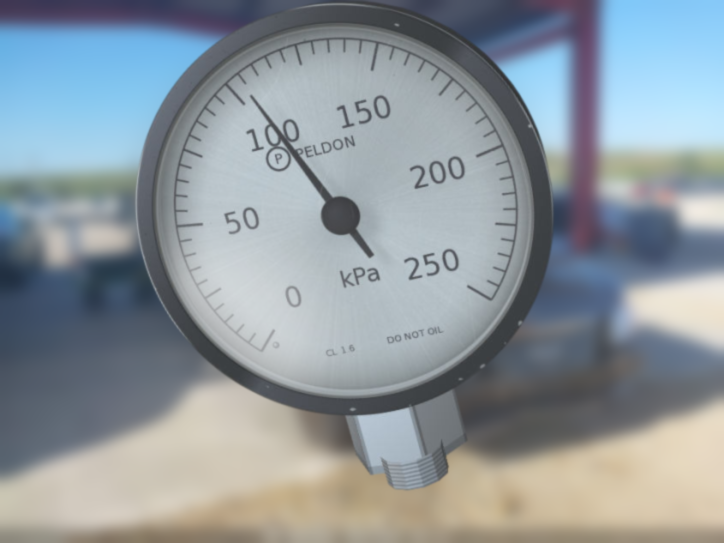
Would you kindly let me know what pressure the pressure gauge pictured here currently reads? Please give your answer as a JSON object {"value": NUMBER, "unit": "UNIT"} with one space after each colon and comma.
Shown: {"value": 105, "unit": "kPa"}
